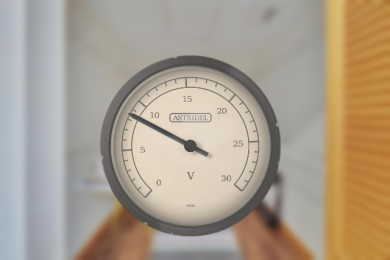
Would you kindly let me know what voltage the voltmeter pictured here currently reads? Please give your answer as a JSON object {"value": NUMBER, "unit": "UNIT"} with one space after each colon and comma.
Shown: {"value": 8.5, "unit": "V"}
